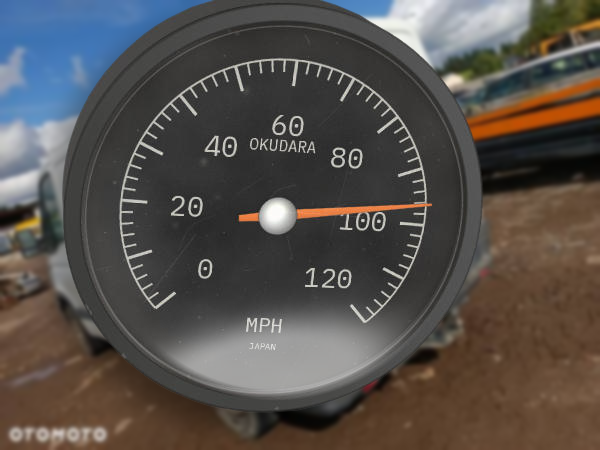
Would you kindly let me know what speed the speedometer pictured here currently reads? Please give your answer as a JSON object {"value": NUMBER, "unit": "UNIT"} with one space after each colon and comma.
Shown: {"value": 96, "unit": "mph"}
